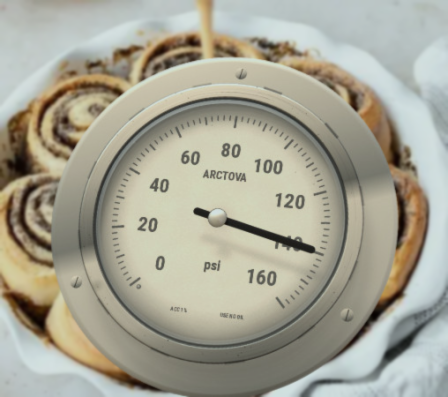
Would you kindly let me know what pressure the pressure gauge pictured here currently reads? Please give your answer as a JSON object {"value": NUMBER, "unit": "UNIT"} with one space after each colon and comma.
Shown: {"value": 140, "unit": "psi"}
